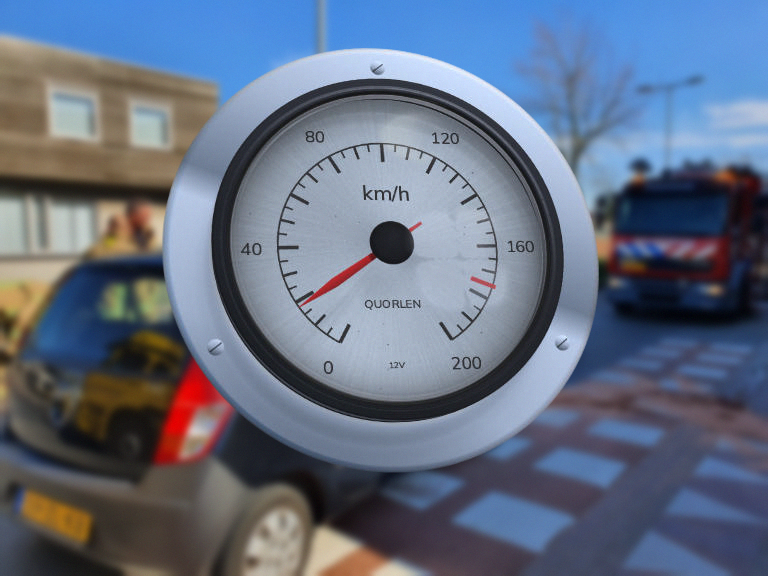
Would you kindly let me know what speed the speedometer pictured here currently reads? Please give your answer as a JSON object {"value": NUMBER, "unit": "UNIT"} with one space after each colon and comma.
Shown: {"value": 17.5, "unit": "km/h"}
